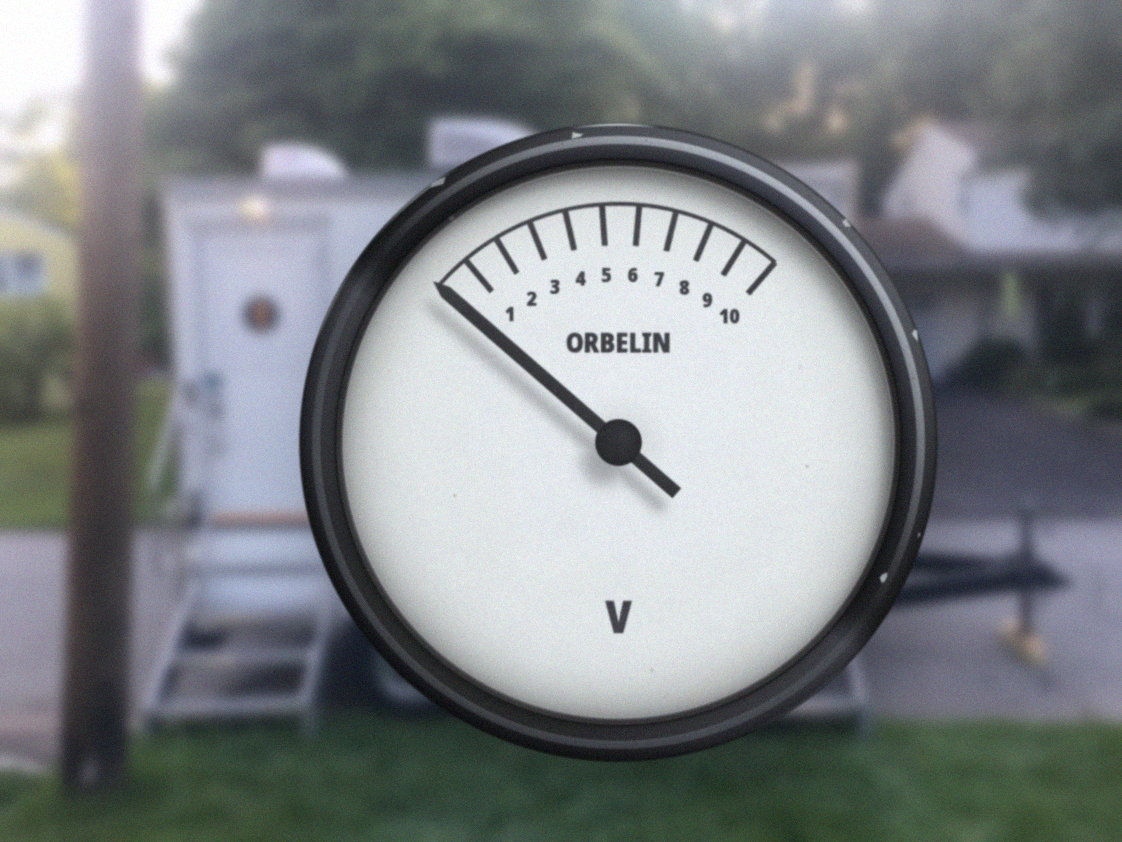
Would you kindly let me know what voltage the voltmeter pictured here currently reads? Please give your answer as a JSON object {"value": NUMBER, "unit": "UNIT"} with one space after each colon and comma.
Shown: {"value": 0, "unit": "V"}
